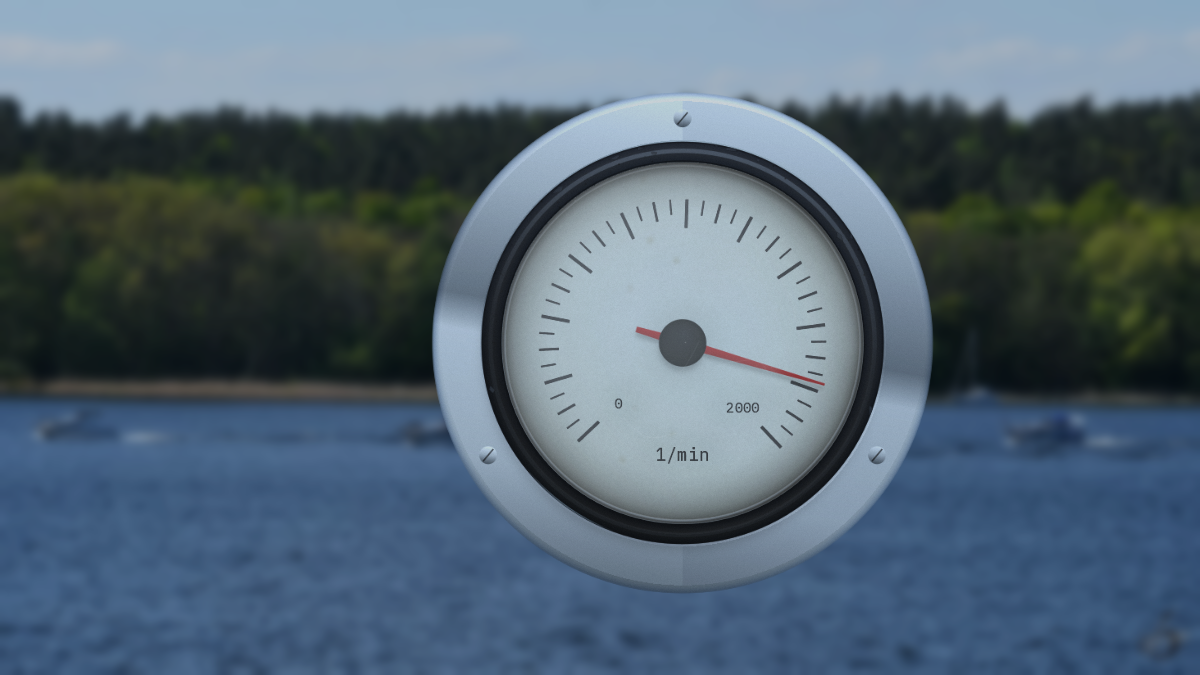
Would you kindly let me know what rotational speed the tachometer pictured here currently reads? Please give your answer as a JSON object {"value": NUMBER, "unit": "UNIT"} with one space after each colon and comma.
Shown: {"value": 1775, "unit": "rpm"}
